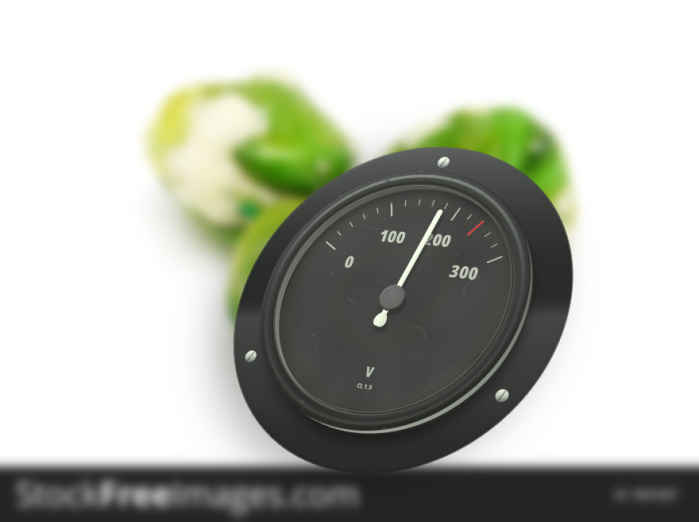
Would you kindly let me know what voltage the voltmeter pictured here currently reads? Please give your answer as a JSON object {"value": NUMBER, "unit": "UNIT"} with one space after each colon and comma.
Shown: {"value": 180, "unit": "V"}
